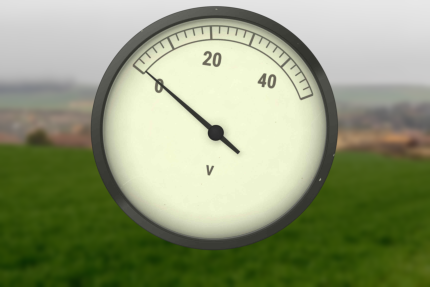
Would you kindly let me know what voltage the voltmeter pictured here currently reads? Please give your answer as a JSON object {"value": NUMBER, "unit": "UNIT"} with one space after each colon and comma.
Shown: {"value": 1, "unit": "V"}
